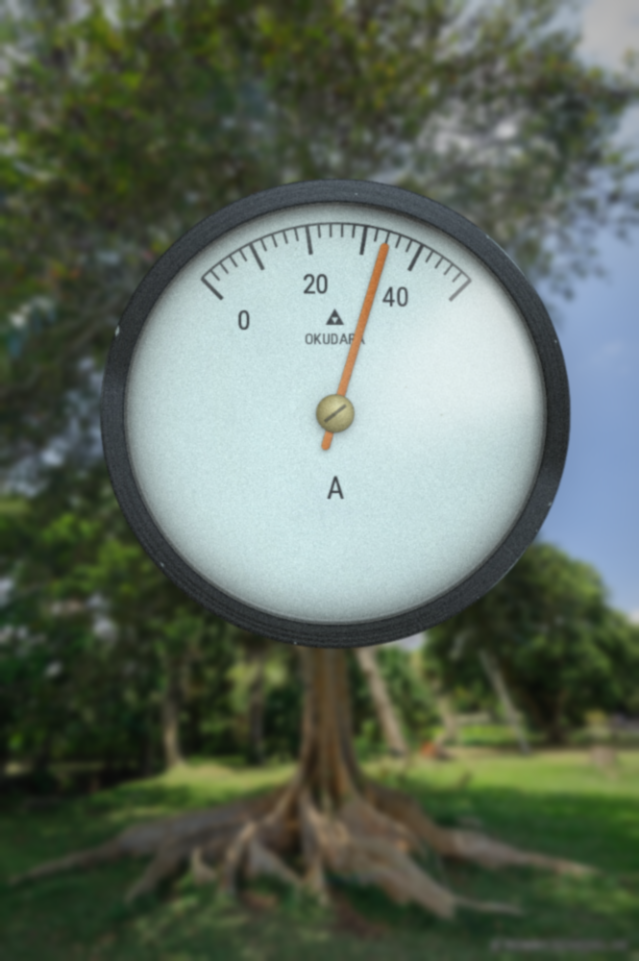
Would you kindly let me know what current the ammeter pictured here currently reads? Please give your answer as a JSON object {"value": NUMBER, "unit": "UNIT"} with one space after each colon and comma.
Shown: {"value": 34, "unit": "A"}
